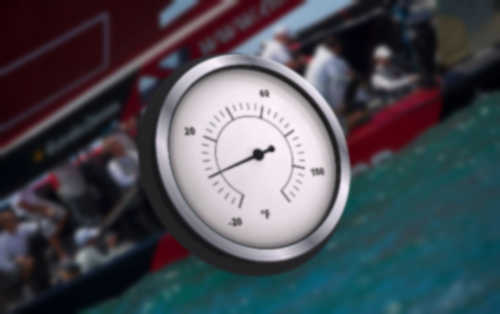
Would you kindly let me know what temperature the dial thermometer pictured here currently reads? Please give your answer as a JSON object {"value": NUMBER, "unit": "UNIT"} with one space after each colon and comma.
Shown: {"value": 0, "unit": "°F"}
